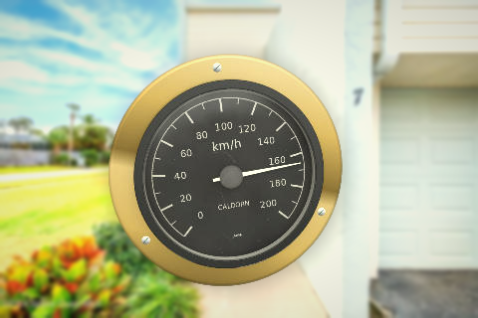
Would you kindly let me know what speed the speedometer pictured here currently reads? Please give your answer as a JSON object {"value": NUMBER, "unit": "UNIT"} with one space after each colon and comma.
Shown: {"value": 165, "unit": "km/h"}
